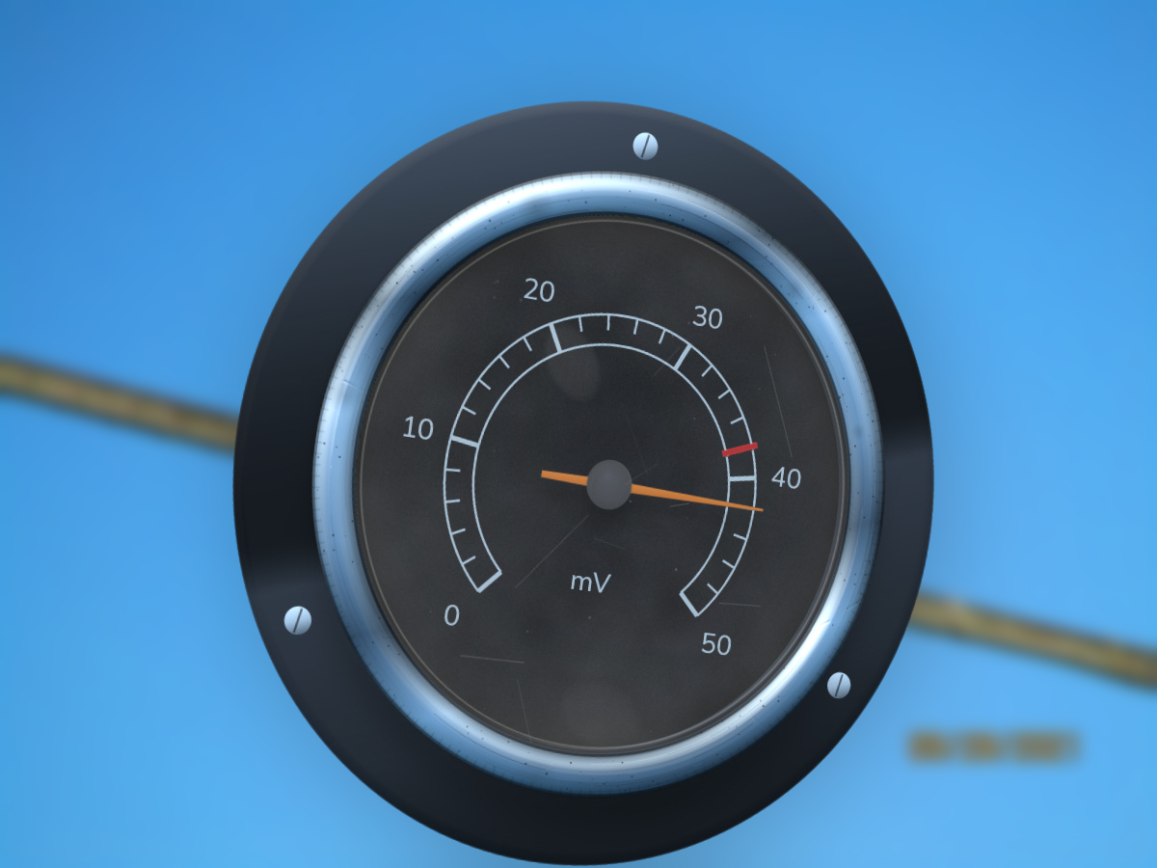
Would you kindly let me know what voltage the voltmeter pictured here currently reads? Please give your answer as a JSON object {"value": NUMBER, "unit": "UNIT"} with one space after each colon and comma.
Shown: {"value": 42, "unit": "mV"}
